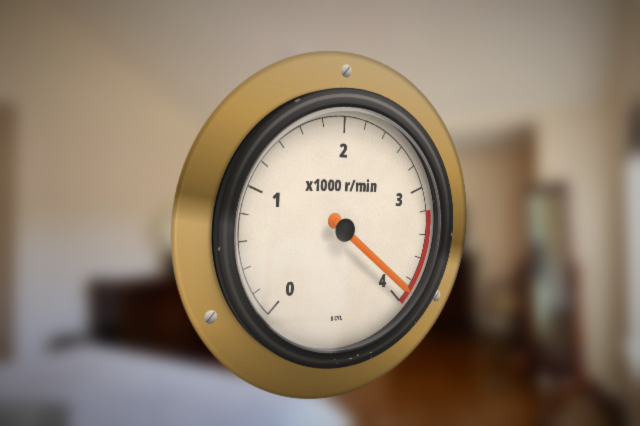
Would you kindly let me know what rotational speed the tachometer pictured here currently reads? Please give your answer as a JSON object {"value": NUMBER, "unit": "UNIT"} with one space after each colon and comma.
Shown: {"value": 3900, "unit": "rpm"}
